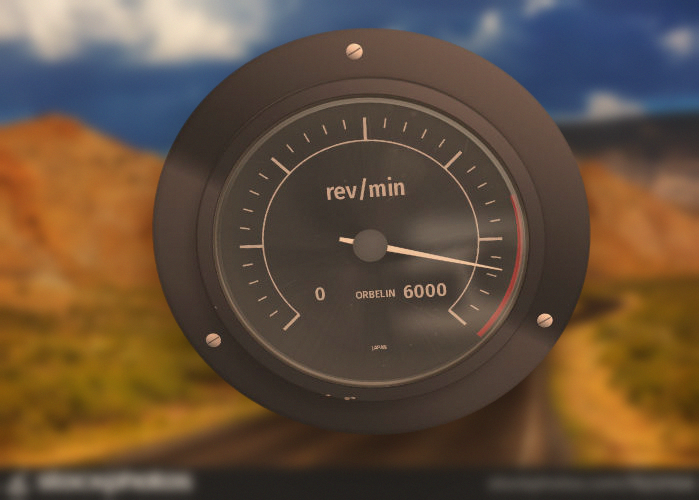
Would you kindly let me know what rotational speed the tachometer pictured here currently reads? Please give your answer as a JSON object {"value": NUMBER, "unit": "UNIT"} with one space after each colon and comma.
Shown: {"value": 5300, "unit": "rpm"}
